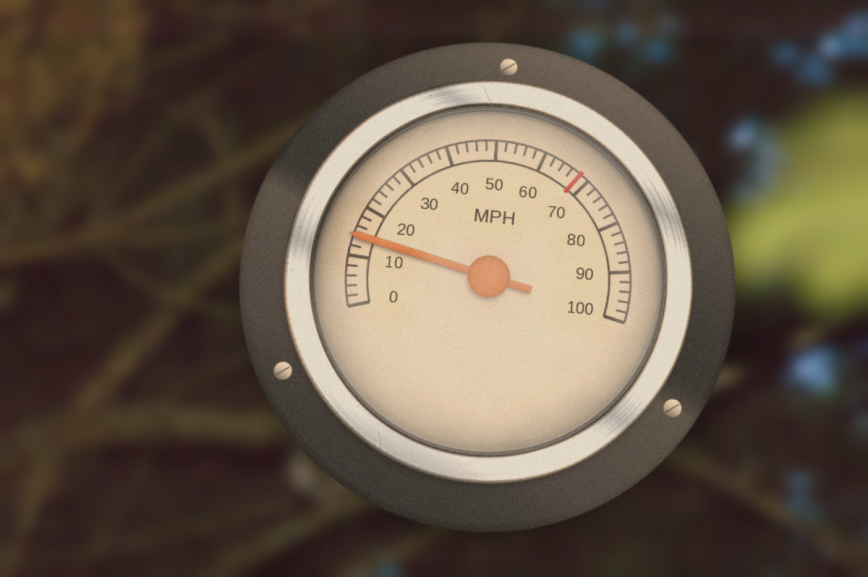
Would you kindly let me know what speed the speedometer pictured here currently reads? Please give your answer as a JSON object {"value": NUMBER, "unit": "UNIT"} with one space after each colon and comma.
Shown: {"value": 14, "unit": "mph"}
